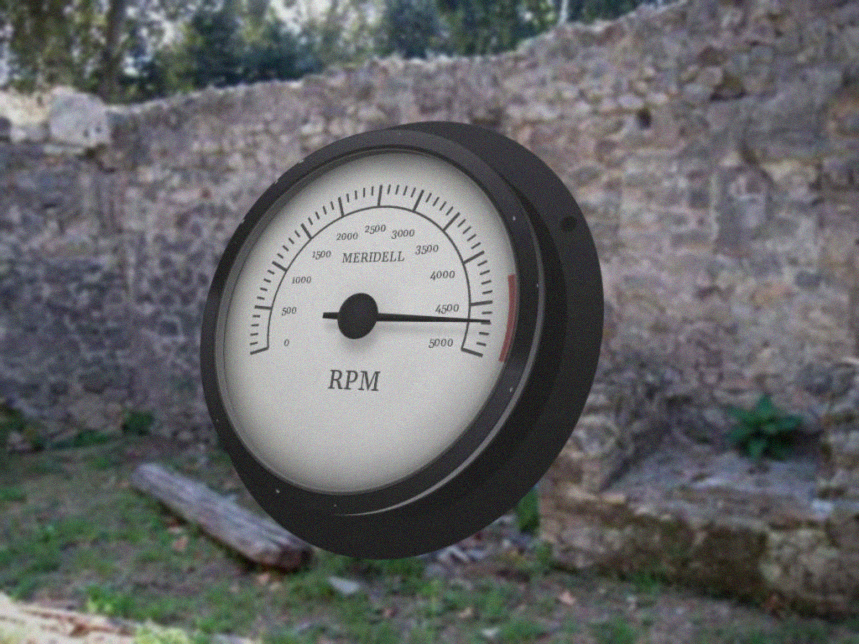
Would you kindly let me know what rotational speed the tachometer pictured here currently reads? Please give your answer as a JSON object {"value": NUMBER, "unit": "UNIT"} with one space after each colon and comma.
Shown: {"value": 4700, "unit": "rpm"}
